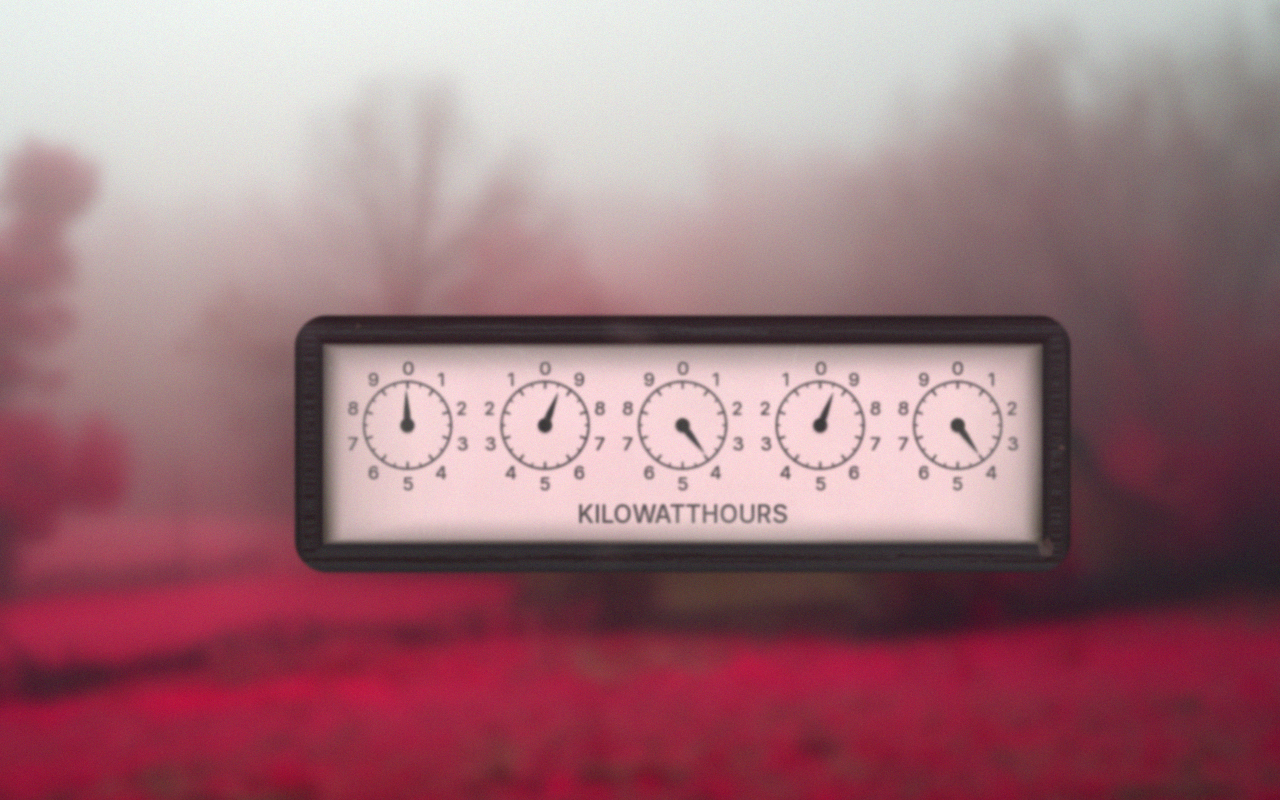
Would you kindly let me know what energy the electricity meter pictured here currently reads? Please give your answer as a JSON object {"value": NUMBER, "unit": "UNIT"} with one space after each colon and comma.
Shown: {"value": 99394, "unit": "kWh"}
